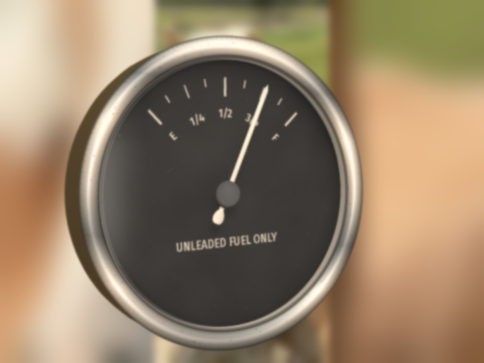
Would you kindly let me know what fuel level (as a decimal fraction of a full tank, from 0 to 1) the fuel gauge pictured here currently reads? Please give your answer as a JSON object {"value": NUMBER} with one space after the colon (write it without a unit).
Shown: {"value": 0.75}
